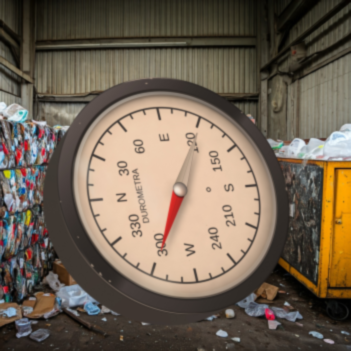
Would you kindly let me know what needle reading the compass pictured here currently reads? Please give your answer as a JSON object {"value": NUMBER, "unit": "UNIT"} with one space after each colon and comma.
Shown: {"value": 300, "unit": "°"}
